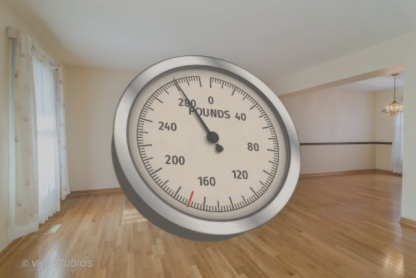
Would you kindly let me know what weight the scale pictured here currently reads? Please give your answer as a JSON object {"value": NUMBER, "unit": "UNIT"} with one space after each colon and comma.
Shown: {"value": 280, "unit": "lb"}
